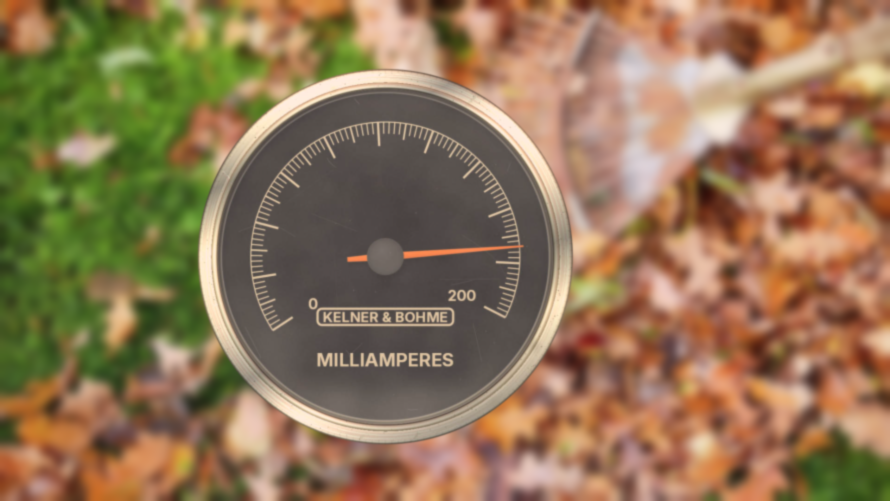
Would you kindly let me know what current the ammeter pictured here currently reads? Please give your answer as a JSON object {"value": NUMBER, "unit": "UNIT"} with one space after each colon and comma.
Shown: {"value": 174, "unit": "mA"}
